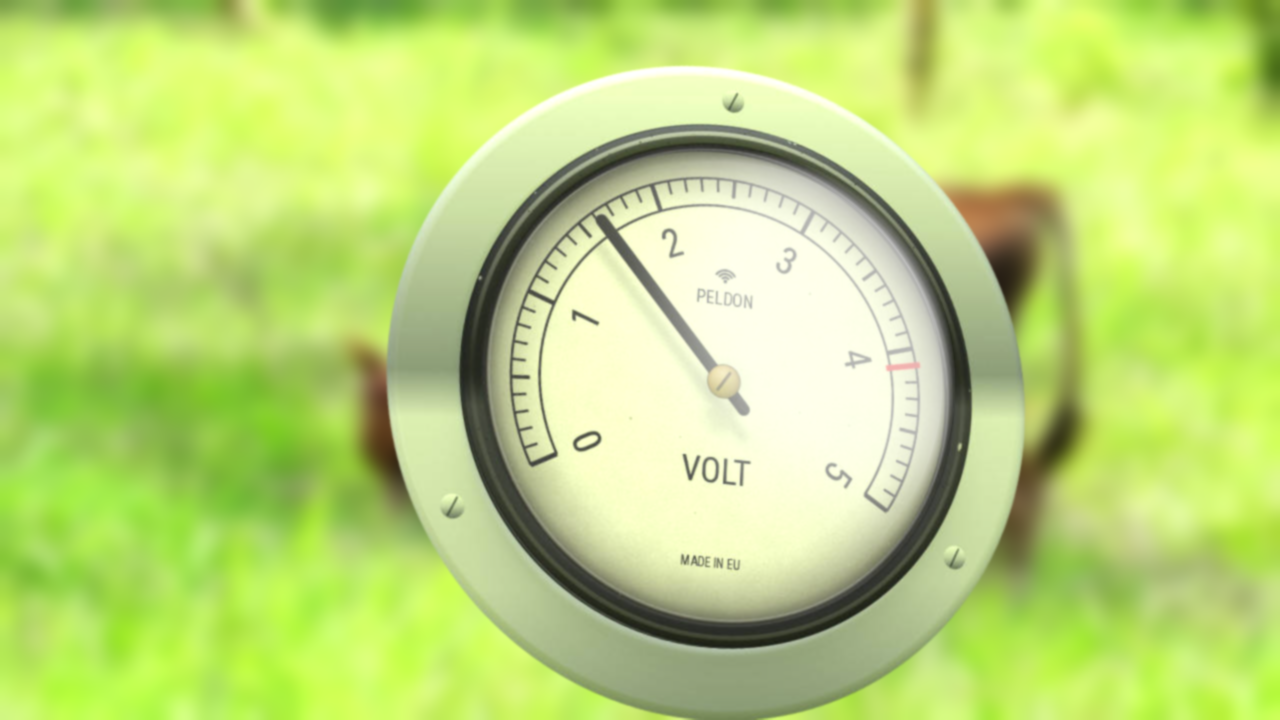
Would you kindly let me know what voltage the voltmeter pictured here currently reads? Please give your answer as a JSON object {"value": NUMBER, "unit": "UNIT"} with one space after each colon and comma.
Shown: {"value": 1.6, "unit": "V"}
